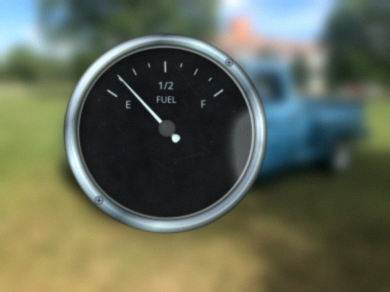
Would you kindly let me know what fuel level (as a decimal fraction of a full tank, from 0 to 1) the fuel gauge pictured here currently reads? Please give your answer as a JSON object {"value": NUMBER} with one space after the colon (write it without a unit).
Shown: {"value": 0.125}
